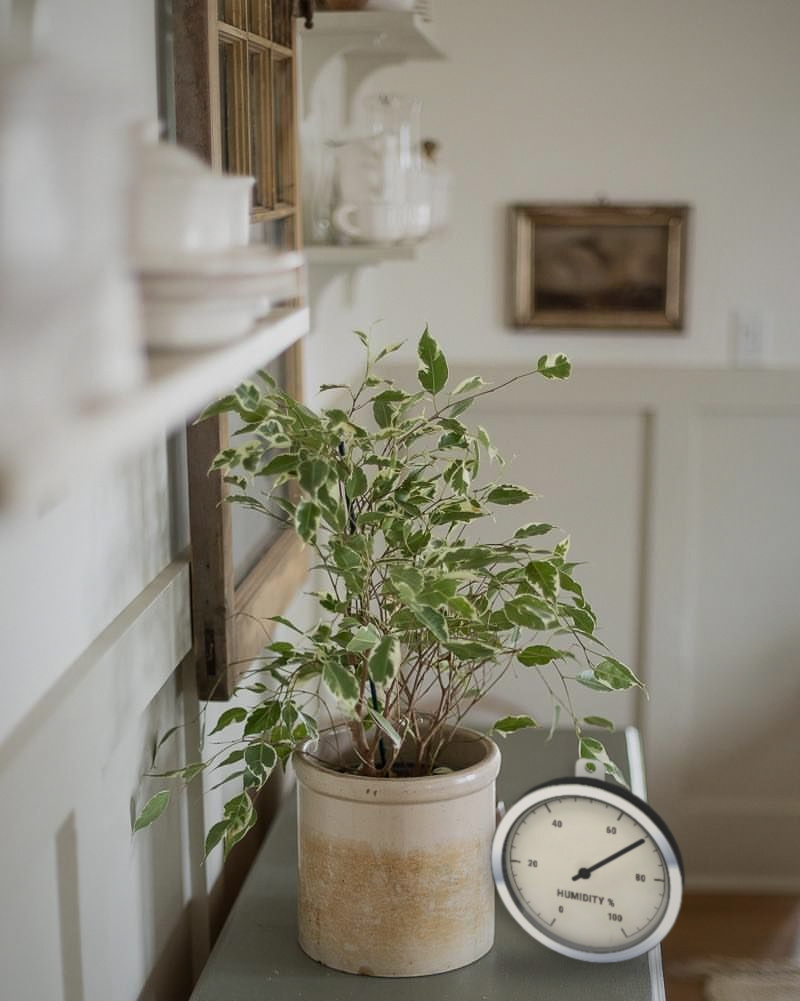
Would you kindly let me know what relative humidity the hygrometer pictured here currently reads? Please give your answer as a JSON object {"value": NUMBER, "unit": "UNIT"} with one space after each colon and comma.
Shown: {"value": 68, "unit": "%"}
